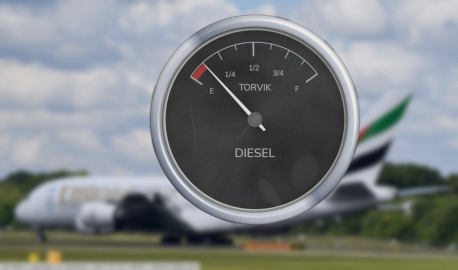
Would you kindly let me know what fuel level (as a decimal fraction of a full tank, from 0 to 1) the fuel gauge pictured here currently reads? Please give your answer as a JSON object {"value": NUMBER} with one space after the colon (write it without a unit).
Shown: {"value": 0.125}
